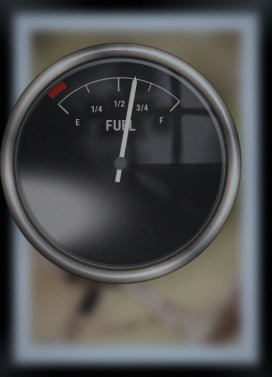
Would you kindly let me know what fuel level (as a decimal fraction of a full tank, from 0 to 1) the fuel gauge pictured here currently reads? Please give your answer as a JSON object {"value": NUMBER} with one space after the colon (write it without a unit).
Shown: {"value": 0.625}
